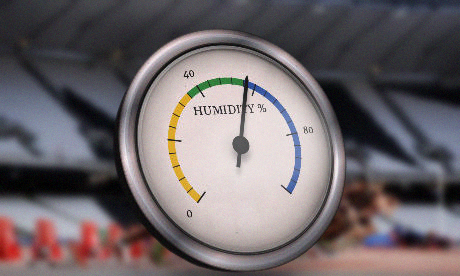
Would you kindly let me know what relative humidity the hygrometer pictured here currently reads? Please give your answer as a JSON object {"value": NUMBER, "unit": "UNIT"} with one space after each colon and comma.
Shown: {"value": 56, "unit": "%"}
